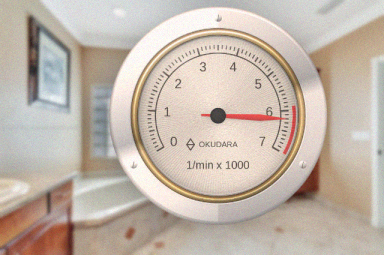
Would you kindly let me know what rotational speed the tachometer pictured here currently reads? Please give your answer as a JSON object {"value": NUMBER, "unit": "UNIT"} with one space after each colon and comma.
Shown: {"value": 6200, "unit": "rpm"}
